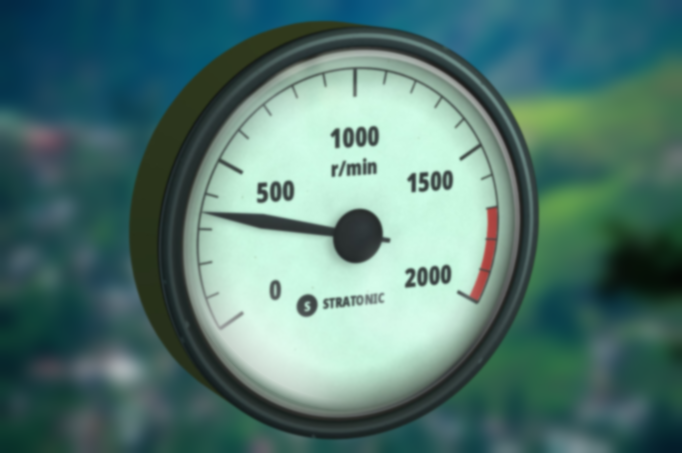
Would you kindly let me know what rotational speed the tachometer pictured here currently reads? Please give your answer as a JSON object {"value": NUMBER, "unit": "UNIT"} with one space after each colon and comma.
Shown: {"value": 350, "unit": "rpm"}
